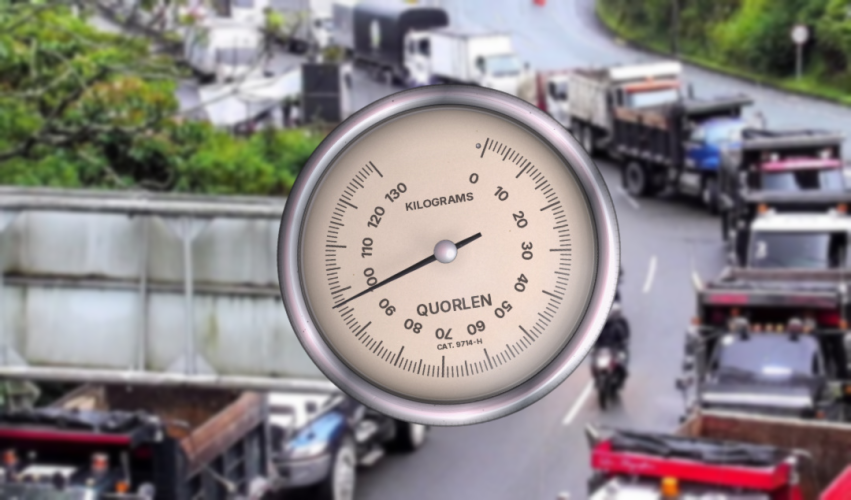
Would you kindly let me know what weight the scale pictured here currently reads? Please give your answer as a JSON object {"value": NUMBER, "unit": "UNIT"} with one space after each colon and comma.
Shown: {"value": 97, "unit": "kg"}
